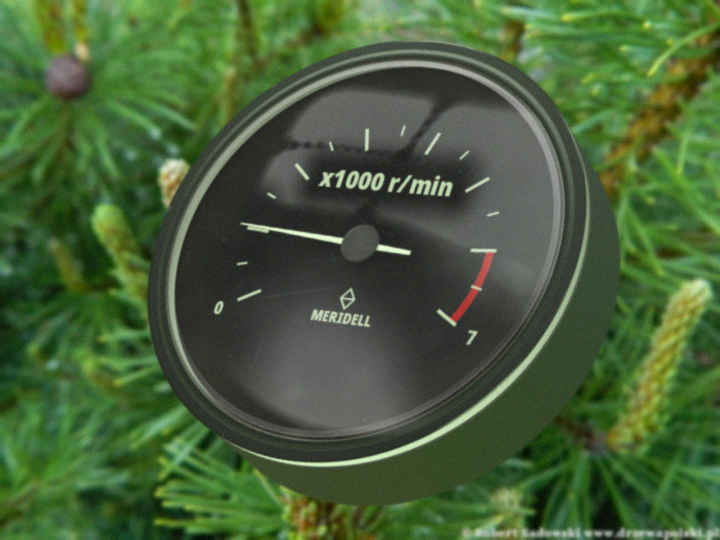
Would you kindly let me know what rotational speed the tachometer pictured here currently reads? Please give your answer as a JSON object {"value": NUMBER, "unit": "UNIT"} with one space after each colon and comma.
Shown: {"value": 1000, "unit": "rpm"}
